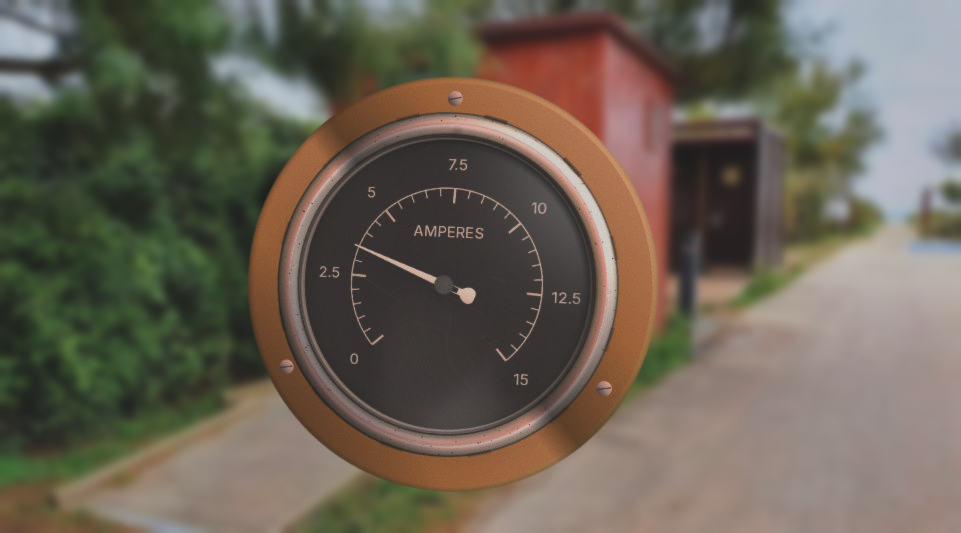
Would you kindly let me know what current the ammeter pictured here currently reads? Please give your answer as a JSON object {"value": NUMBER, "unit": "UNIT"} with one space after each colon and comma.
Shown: {"value": 3.5, "unit": "A"}
